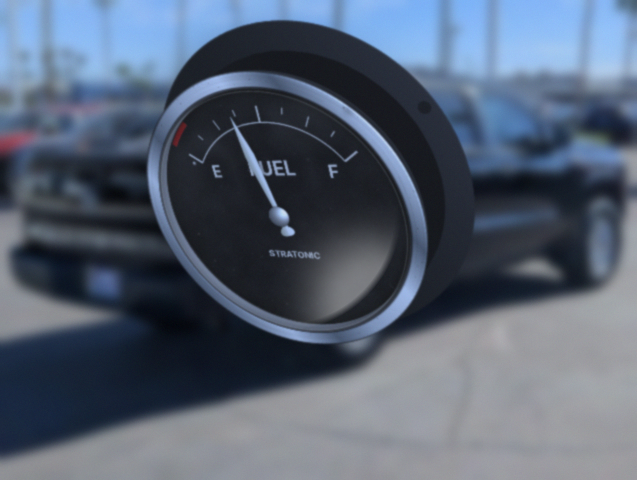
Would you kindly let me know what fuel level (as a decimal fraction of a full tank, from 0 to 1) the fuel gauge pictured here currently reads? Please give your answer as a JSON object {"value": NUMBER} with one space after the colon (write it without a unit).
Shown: {"value": 0.375}
